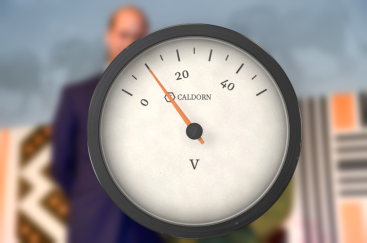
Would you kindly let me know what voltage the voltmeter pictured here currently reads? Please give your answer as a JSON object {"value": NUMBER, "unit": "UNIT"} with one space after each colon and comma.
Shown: {"value": 10, "unit": "V"}
